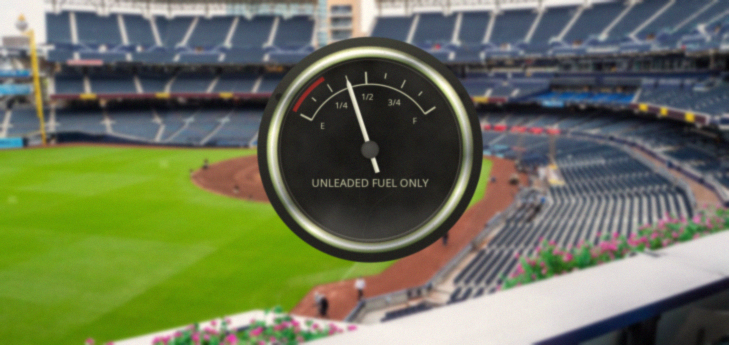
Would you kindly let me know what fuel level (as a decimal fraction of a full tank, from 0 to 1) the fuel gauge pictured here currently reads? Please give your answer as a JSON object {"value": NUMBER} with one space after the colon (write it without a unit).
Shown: {"value": 0.375}
